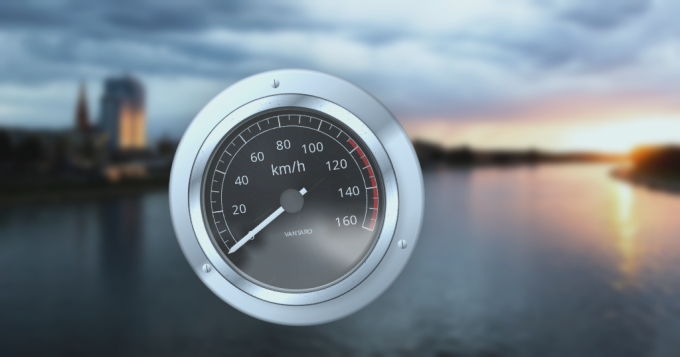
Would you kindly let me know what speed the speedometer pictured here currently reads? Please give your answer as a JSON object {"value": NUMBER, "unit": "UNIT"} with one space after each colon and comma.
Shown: {"value": 0, "unit": "km/h"}
